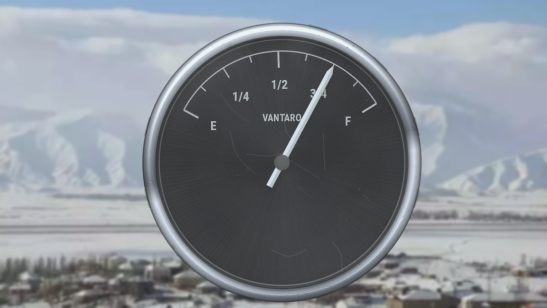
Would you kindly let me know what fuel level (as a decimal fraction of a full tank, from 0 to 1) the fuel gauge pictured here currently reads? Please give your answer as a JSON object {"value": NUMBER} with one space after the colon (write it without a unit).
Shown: {"value": 0.75}
